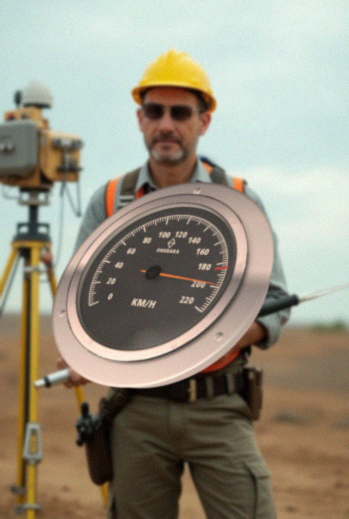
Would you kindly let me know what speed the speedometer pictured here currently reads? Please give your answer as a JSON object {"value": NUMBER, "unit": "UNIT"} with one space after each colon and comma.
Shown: {"value": 200, "unit": "km/h"}
